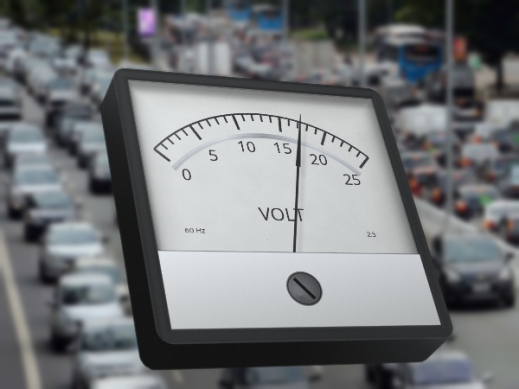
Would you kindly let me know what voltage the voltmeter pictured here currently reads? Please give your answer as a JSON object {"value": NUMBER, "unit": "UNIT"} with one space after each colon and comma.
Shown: {"value": 17, "unit": "V"}
